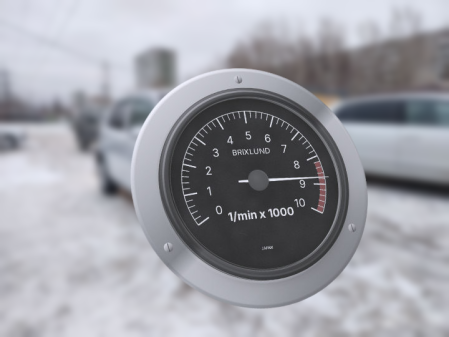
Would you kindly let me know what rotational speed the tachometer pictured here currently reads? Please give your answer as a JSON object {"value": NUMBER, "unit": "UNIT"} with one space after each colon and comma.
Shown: {"value": 8800, "unit": "rpm"}
